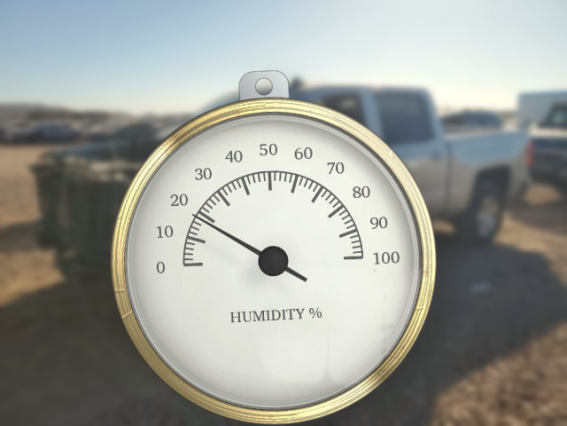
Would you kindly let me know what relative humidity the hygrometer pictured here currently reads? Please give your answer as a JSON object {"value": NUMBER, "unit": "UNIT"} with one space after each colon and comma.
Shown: {"value": 18, "unit": "%"}
